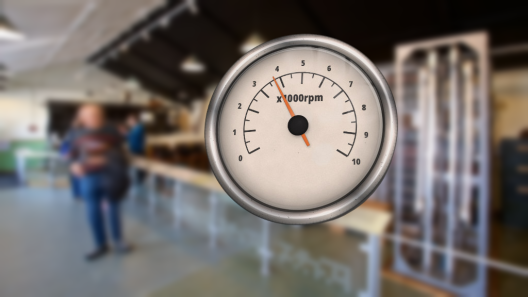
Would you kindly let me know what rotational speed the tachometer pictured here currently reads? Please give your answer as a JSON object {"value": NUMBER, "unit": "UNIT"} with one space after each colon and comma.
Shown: {"value": 3750, "unit": "rpm"}
